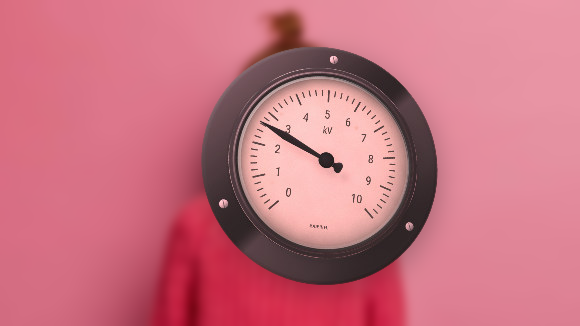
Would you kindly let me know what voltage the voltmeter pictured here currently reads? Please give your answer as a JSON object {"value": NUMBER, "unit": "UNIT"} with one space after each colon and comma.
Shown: {"value": 2.6, "unit": "kV"}
